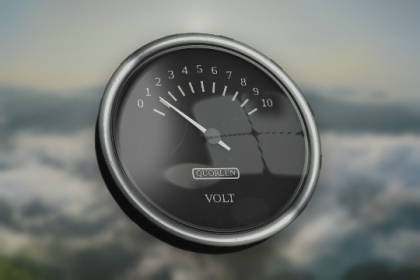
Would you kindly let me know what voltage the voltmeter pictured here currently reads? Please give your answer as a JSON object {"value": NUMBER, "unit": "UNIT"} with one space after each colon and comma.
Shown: {"value": 1, "unit": "V"}
